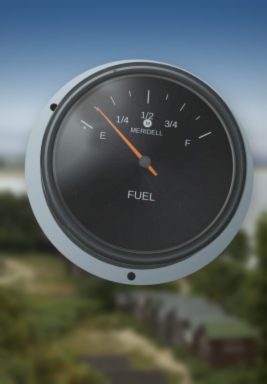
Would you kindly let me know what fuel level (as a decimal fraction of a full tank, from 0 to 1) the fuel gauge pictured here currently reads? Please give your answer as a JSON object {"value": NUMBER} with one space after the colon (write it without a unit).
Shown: {"value": 0.125}
